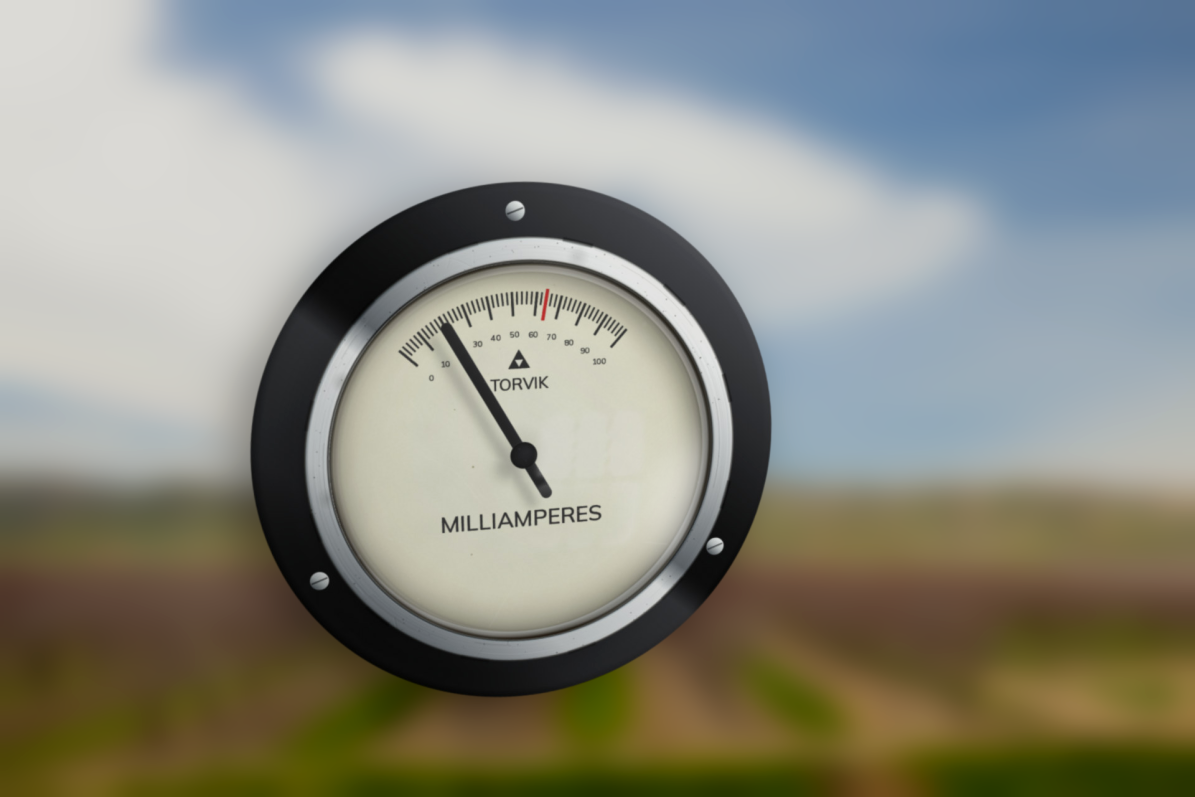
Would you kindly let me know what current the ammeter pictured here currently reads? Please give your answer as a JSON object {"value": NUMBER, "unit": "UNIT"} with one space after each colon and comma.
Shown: {"value": 20, "unit": "mA"}
